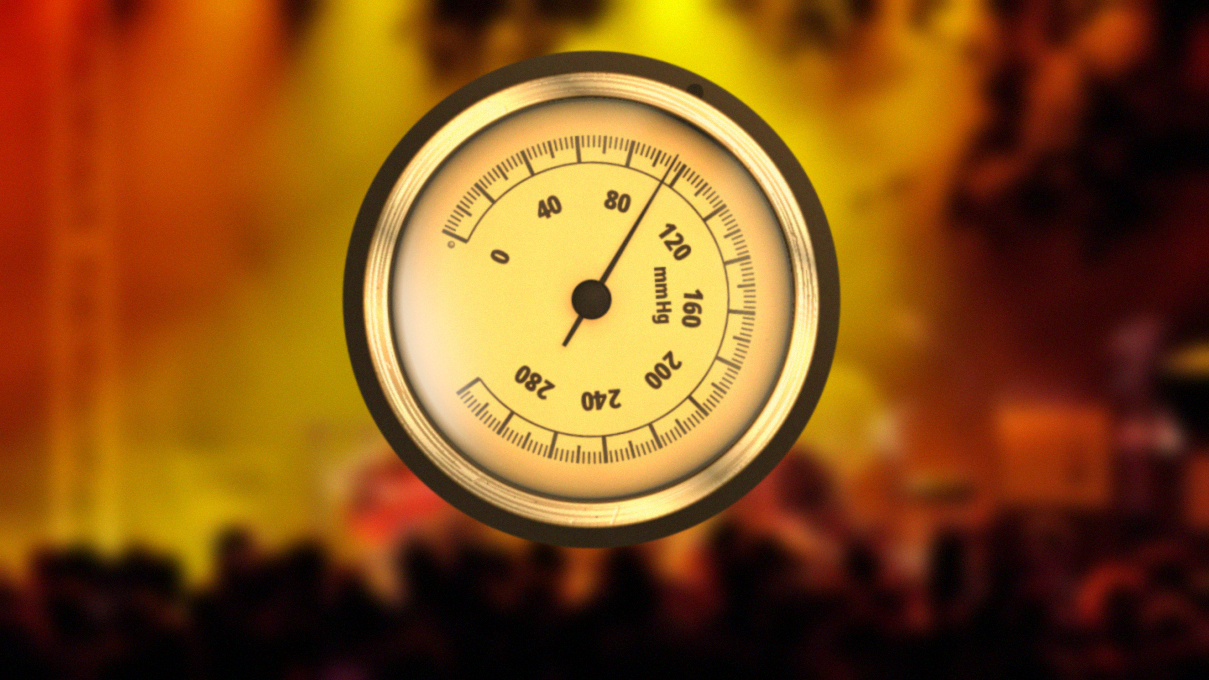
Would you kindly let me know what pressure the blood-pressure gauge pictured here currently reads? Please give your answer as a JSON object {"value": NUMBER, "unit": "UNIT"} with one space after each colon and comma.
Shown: {"value": 96, "unit": "mmHg"}
